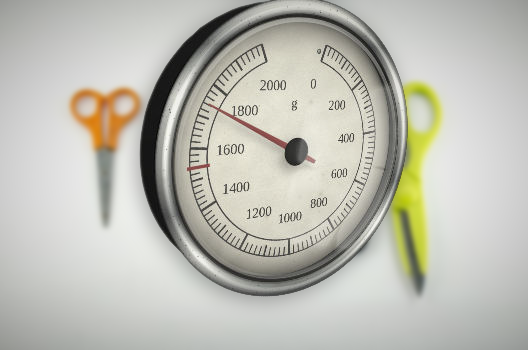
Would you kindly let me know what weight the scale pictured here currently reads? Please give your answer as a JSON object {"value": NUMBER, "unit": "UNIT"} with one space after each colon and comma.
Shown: {"value": 1740, "unit": "g"}
